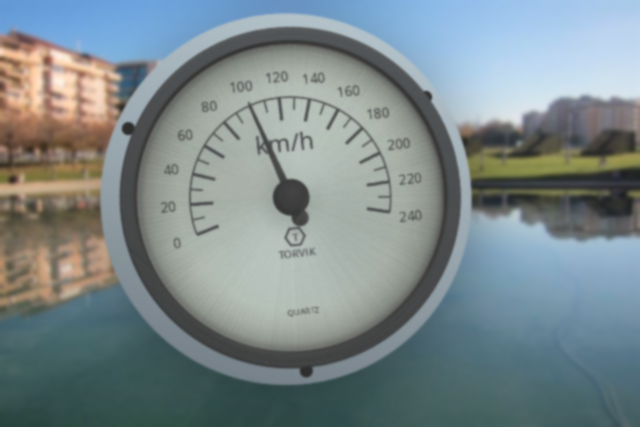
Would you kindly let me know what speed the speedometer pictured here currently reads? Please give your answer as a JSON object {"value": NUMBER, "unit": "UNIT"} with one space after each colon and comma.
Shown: {"value": 100, "unit": "km/h"}
